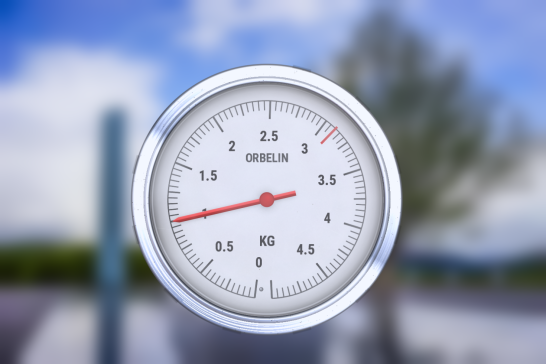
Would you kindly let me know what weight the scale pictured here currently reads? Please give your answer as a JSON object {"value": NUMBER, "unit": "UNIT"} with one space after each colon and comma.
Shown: {"value": 1, "unit": "kg"}
